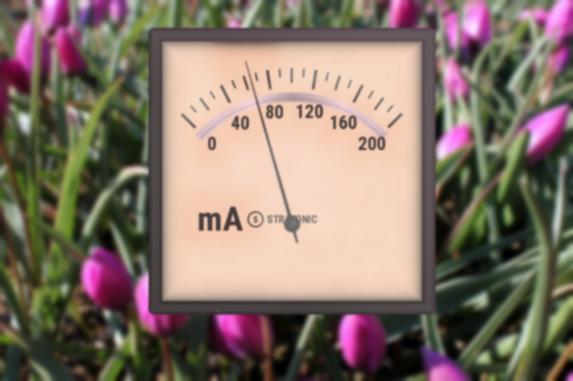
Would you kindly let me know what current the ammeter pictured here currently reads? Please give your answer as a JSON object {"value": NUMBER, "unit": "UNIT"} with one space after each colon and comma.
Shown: {"value": 65, "unit": "mA"}
